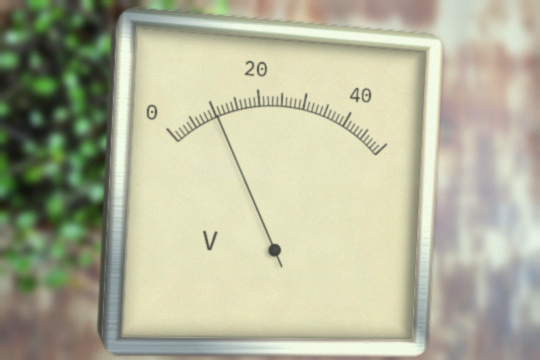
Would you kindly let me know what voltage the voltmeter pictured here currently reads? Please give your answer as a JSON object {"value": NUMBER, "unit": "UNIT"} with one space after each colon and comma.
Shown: {"value": 10, "unit": "V"}
